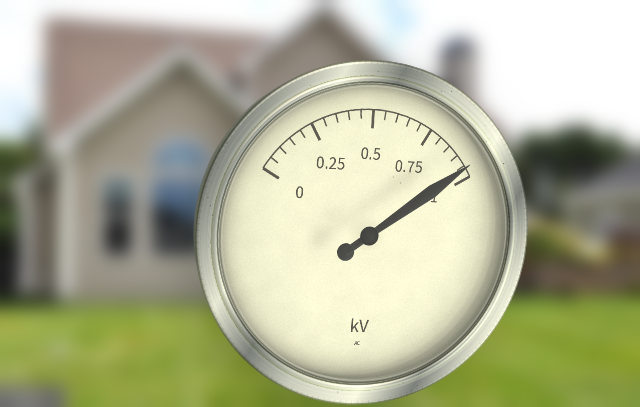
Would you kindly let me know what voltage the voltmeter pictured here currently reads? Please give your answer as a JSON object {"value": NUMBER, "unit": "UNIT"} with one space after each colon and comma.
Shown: {"value": 0.95, "unit": "kV"}
